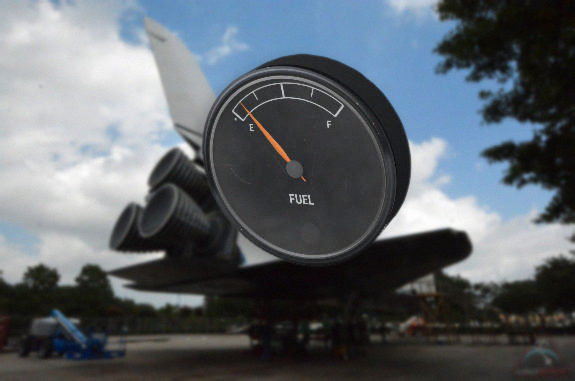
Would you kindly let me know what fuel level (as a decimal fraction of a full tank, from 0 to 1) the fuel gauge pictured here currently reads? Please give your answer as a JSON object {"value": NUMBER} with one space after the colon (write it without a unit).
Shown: {"value": 0.125}
